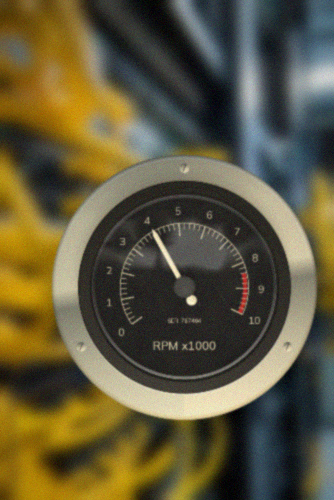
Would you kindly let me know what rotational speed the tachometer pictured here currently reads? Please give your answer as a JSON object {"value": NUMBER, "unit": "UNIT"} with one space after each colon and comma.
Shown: {"value": 4000, "unit": "rpm"}
